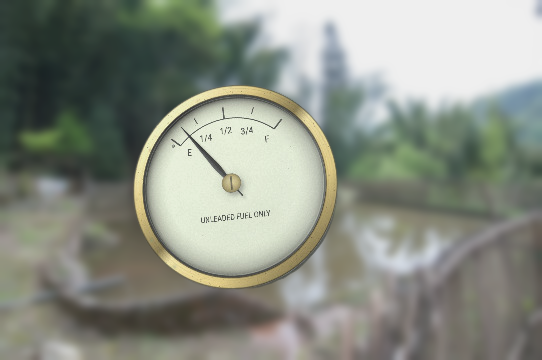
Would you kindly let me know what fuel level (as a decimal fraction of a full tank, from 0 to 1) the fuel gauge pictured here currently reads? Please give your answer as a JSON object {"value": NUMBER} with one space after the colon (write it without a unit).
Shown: {"value": 0.125}
